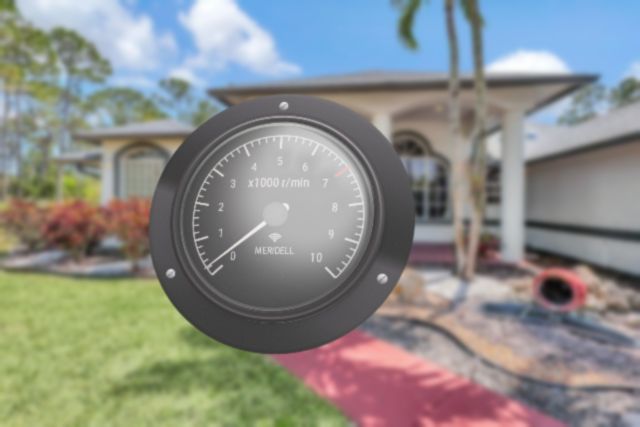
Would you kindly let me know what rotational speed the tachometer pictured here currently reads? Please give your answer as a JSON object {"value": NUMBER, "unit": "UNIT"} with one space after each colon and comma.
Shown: {"value": 200, "unit": "rpm"}
